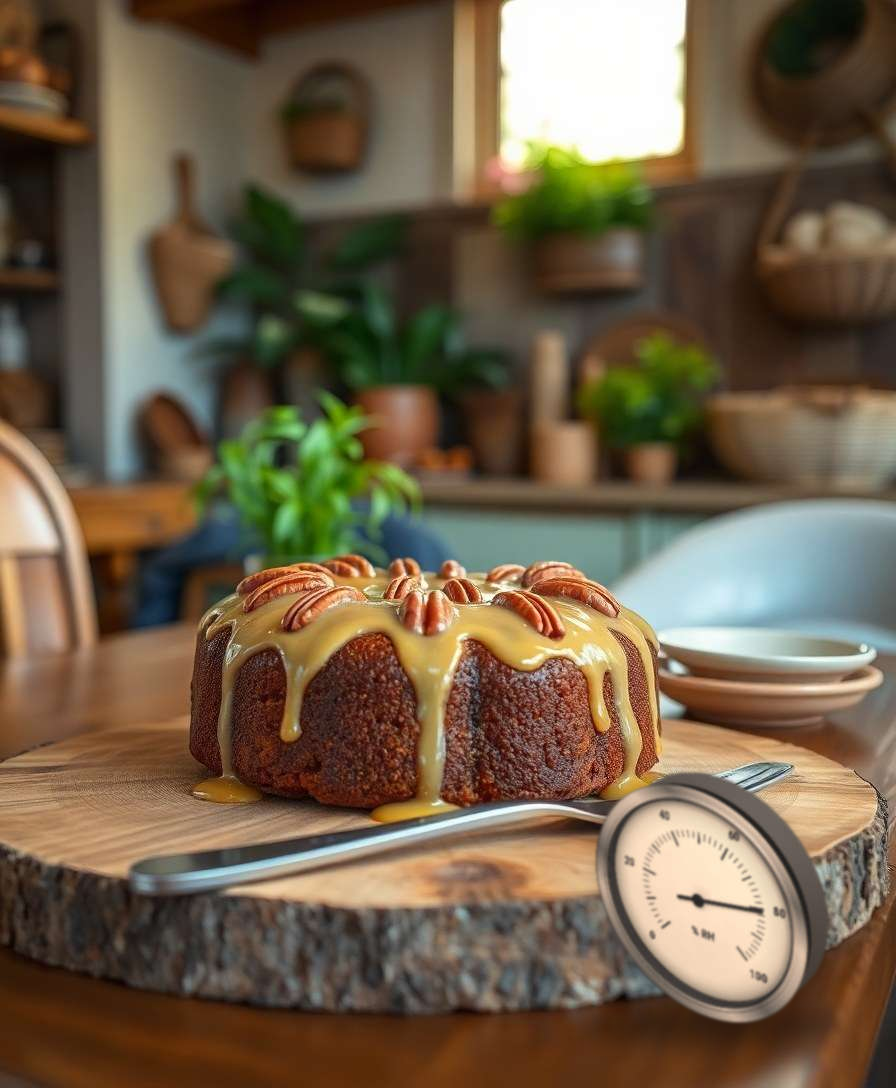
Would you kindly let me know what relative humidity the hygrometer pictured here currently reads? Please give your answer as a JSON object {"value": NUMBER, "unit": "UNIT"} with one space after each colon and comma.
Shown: {"value": 80, "unit": "%"}
